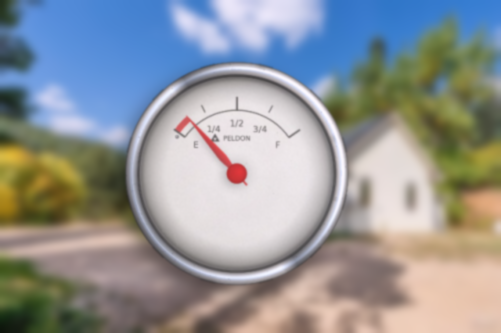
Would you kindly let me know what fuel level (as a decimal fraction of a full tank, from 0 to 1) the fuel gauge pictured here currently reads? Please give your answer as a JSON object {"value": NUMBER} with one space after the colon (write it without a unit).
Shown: {"value": 0.125}
